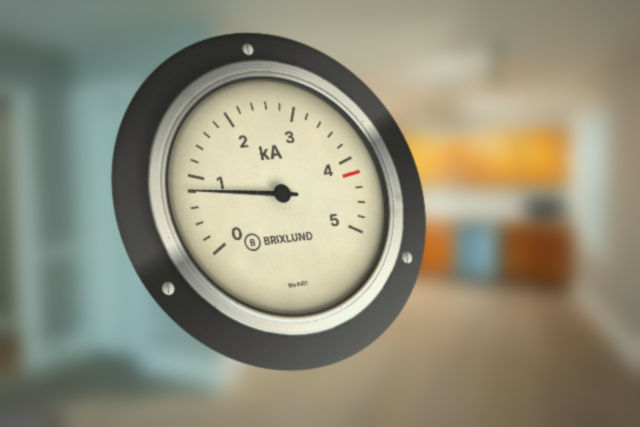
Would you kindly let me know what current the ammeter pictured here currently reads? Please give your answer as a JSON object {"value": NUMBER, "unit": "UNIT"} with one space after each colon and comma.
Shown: {"value": 0.8, "unit": "kA"}
